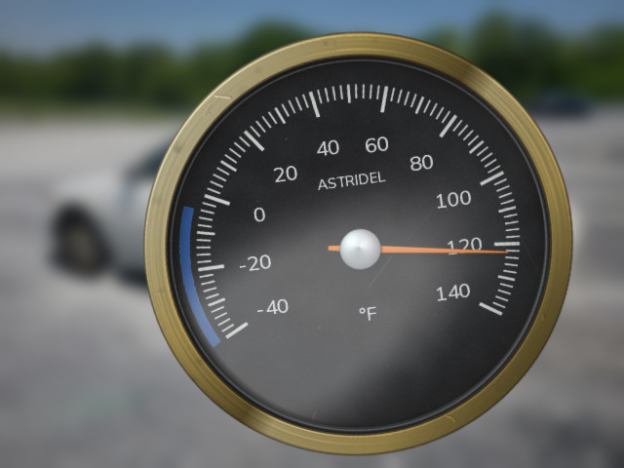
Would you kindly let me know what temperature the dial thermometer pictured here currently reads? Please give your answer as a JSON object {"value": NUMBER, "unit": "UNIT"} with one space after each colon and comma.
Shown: {"value": 122, "unit": "°F"}
